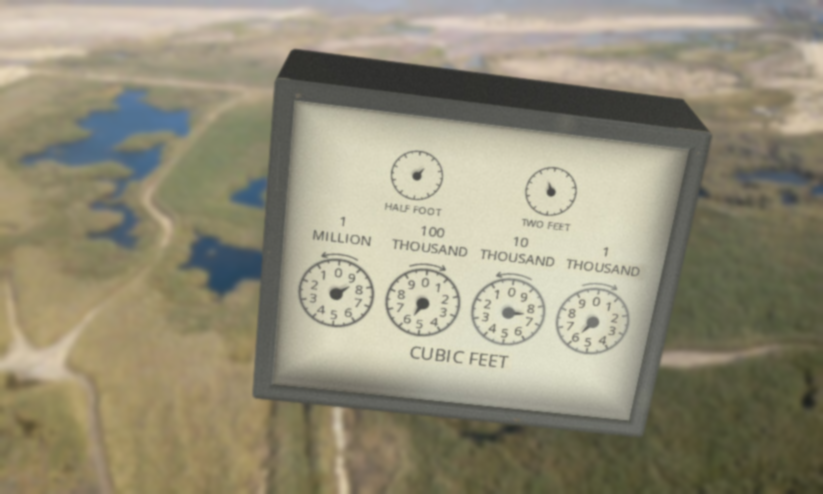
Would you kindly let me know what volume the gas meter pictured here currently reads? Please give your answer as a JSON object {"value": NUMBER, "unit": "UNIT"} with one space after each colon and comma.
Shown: {"value": 857600, "unit": "ft³"}
